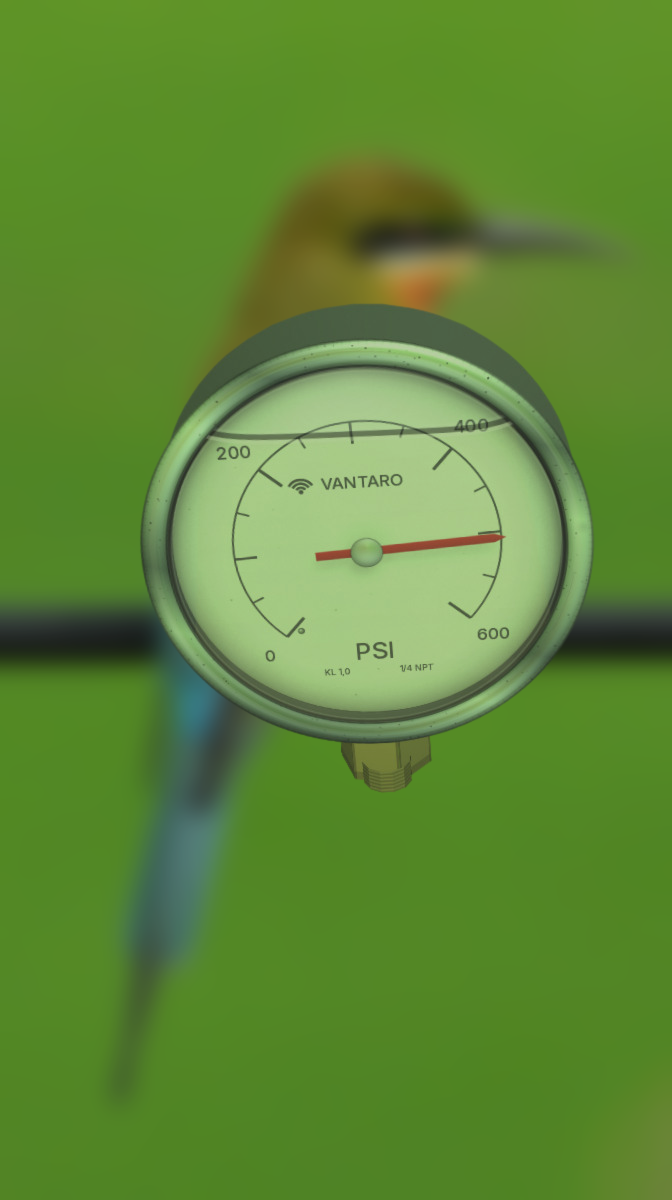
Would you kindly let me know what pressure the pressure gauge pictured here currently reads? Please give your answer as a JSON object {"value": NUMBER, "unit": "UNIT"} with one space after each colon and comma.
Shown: {"value": 500, "unit": "psi"}
